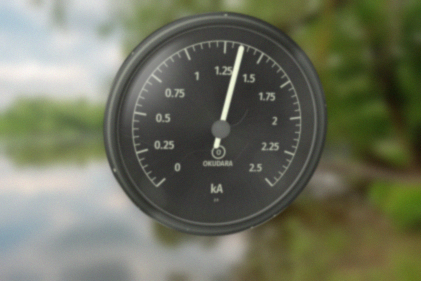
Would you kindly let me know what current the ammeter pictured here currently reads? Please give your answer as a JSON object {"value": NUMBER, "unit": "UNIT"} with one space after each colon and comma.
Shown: {"value": 1.35, "unit": "kA"}
